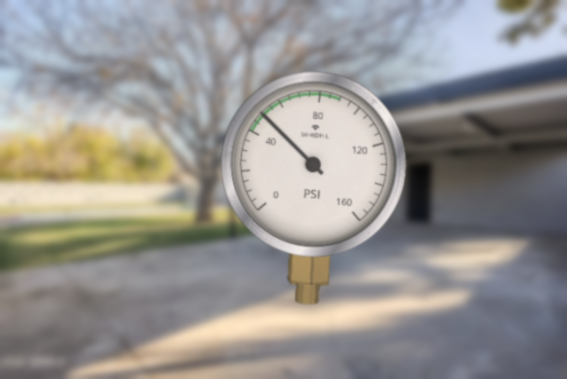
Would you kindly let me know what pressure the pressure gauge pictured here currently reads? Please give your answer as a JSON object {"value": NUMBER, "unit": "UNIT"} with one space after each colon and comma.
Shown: {"value": 50, "unit": "psi"}
